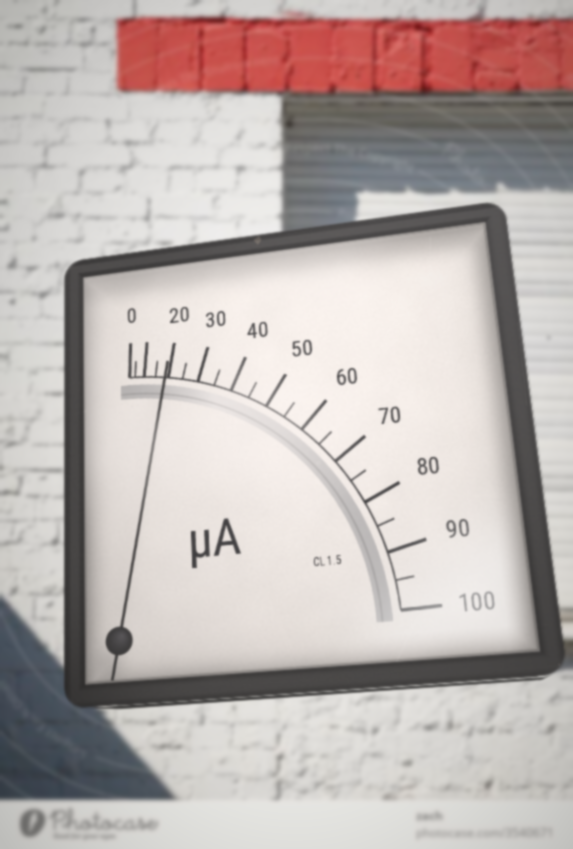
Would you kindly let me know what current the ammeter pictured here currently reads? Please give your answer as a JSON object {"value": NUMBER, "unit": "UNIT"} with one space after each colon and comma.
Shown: {"value": 20, "unit": "µA"}
